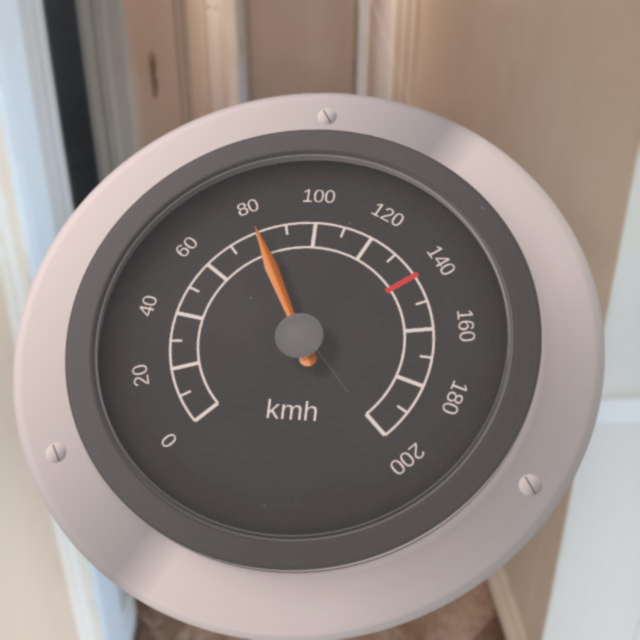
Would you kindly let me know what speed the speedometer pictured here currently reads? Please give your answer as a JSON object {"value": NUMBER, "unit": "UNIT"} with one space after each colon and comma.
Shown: {"value": 80, "unit": "km/h"}
